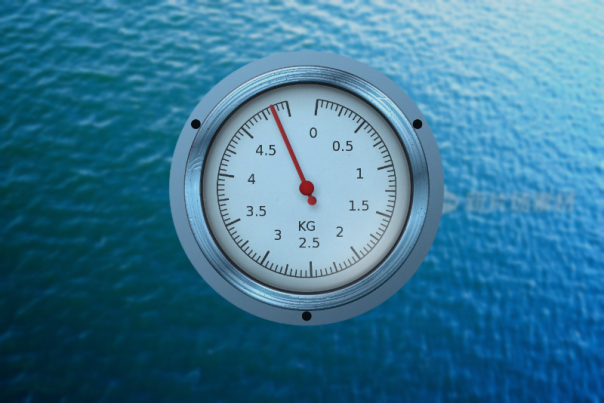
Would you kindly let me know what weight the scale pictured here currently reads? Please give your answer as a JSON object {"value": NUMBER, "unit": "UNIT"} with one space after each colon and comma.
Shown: {"value": 4.85, "unit": "kg"}
